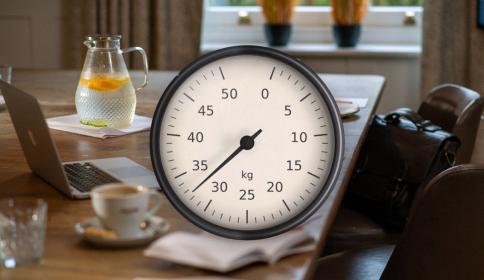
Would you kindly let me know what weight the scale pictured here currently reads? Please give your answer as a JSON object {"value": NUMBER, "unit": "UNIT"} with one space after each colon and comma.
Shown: {"value": 32.5, "unit": "kg"}
